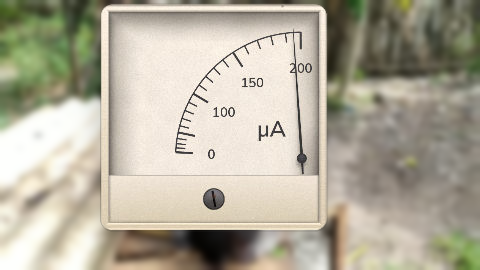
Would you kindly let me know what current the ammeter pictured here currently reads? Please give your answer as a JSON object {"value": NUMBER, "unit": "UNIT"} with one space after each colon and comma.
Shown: {"value": 195, "unit": "µA"}
